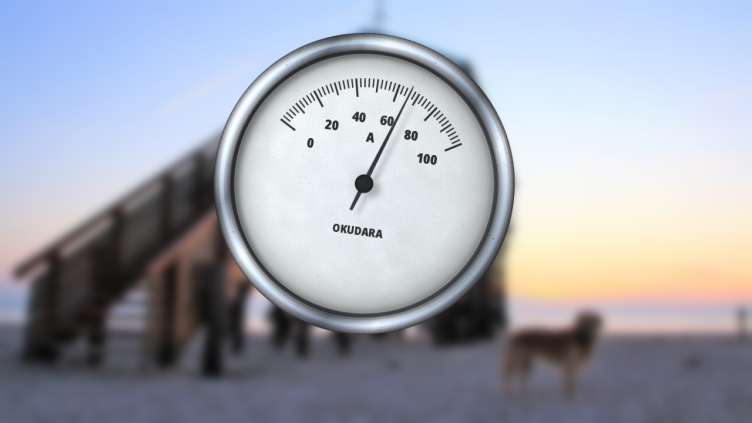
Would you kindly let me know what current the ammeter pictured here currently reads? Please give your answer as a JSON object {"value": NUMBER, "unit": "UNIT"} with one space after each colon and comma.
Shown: {"value": 66, "unit": "A"}
